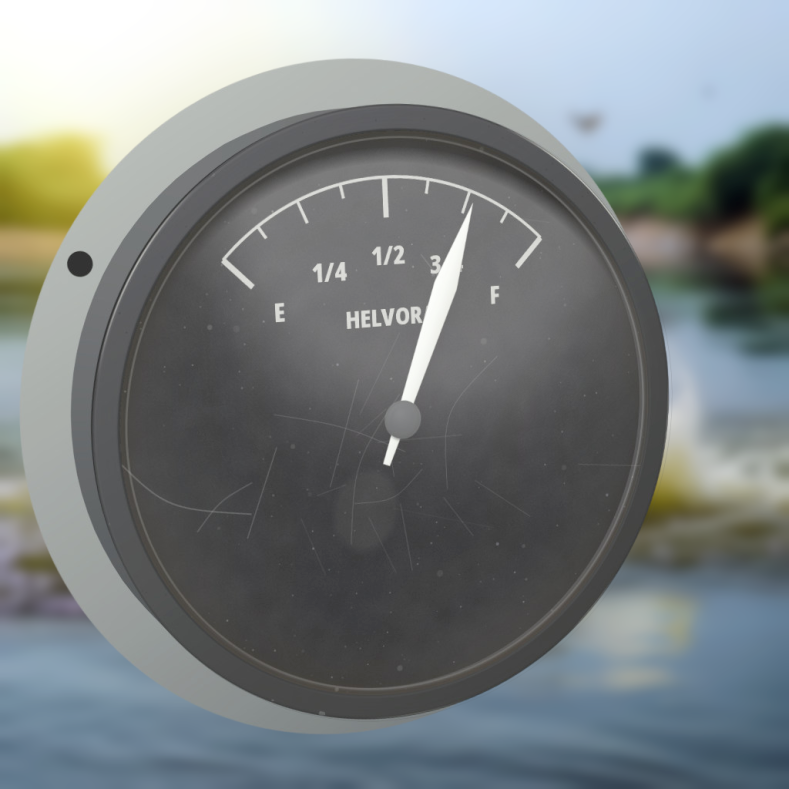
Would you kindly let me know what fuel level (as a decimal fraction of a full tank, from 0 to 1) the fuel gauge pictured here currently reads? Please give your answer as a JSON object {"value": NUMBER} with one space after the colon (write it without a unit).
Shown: {"value": 0.75}
